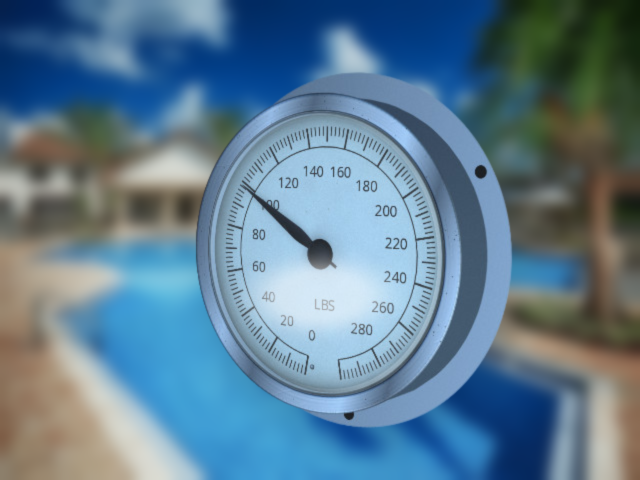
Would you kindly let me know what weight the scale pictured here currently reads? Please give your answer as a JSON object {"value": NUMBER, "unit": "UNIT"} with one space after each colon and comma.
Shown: {"value": 100, "unit": "lb"}
